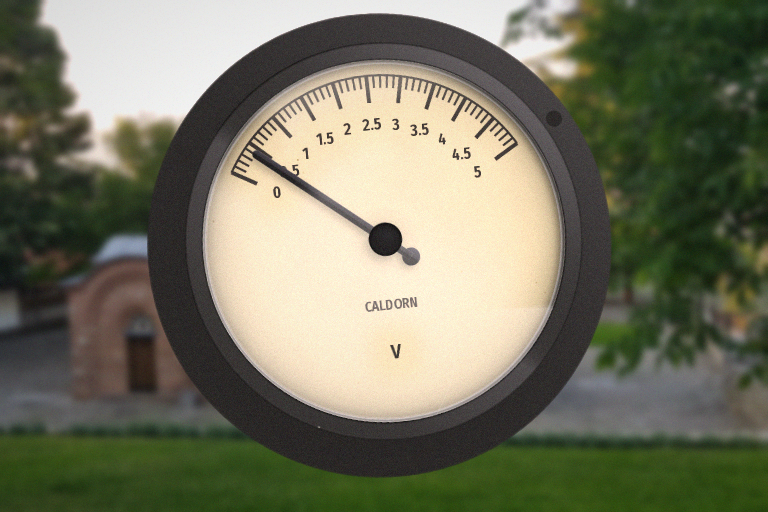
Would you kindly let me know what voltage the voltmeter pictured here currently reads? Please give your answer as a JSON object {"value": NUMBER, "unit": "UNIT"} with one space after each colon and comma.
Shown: {"value": 0.4, "unit": "V"}
